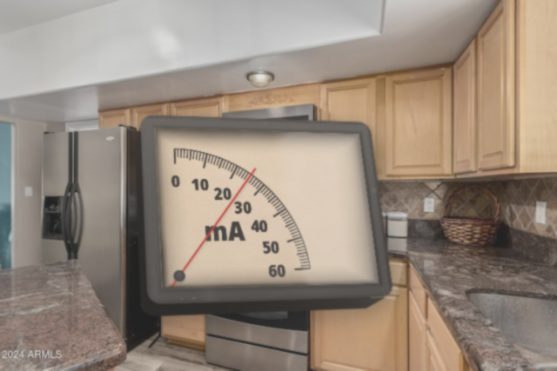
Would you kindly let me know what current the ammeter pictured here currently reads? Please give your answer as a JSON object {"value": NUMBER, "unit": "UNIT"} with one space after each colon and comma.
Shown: {"value": 25, "unit": "mA"}
